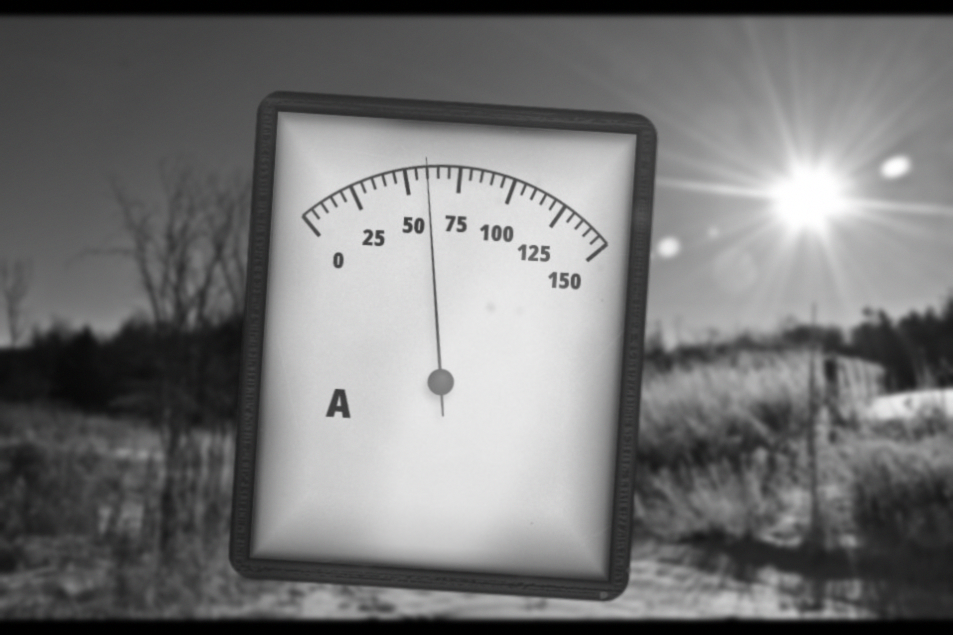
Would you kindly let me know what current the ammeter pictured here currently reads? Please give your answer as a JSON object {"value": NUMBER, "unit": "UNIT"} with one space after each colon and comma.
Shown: {"value": 60, "unit": "A"}
